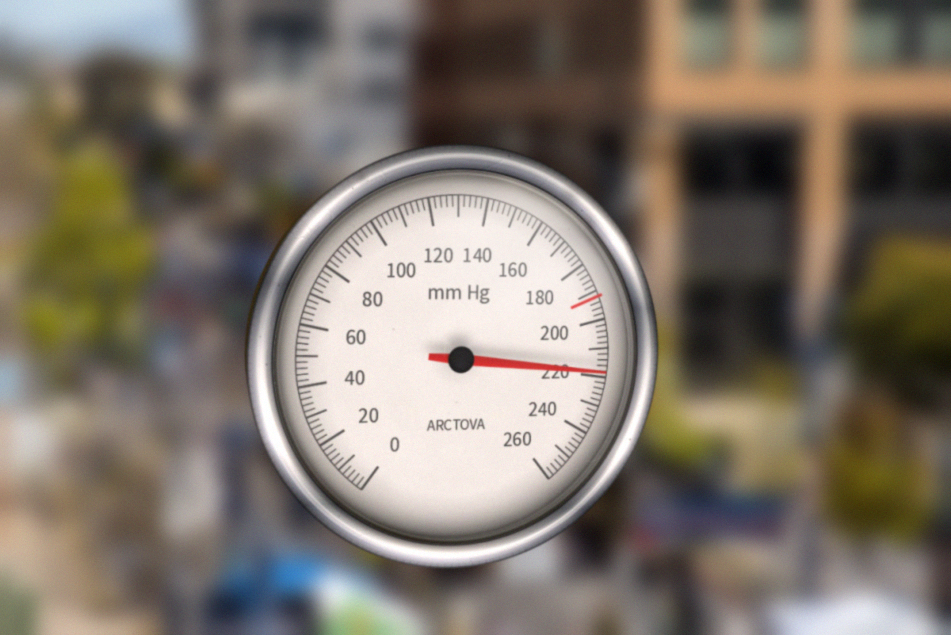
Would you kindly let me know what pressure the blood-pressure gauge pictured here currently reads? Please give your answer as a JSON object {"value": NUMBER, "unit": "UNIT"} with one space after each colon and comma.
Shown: {"value": 218, "unit": "mmHg"}
